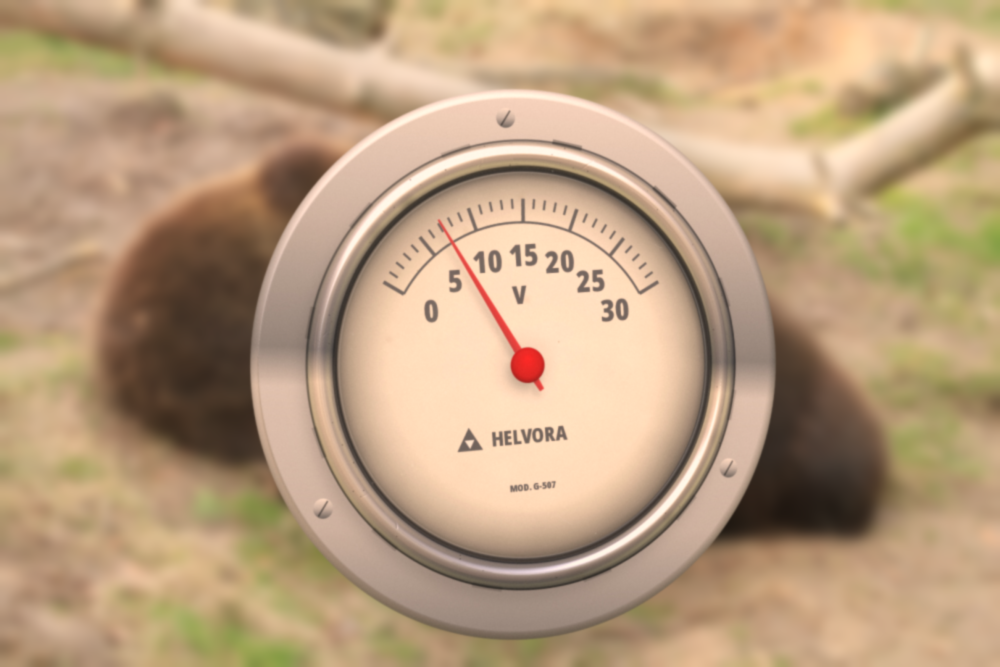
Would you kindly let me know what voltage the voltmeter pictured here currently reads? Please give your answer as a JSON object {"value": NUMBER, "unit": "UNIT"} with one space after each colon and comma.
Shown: {"value": 7, "unit": "V"}
